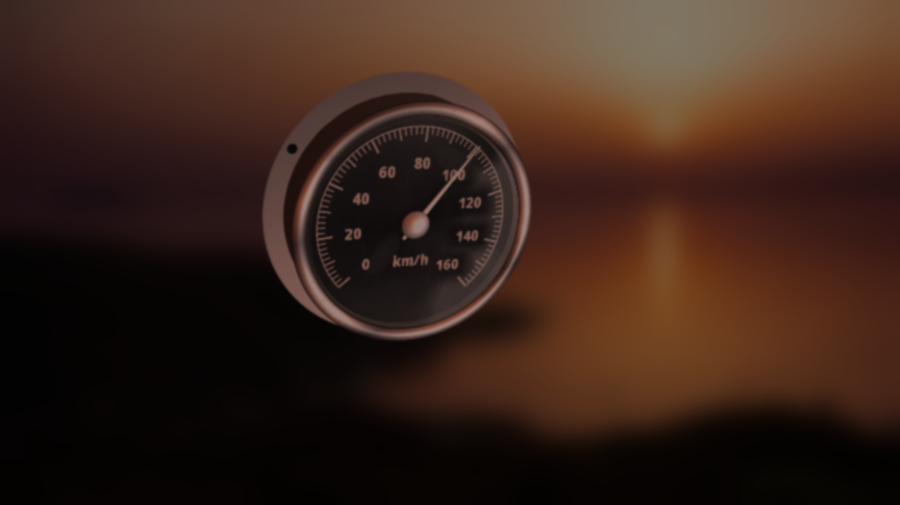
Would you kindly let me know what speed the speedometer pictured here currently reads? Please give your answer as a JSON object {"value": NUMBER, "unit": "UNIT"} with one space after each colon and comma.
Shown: {"value": 100, "unit": "km/h"}
